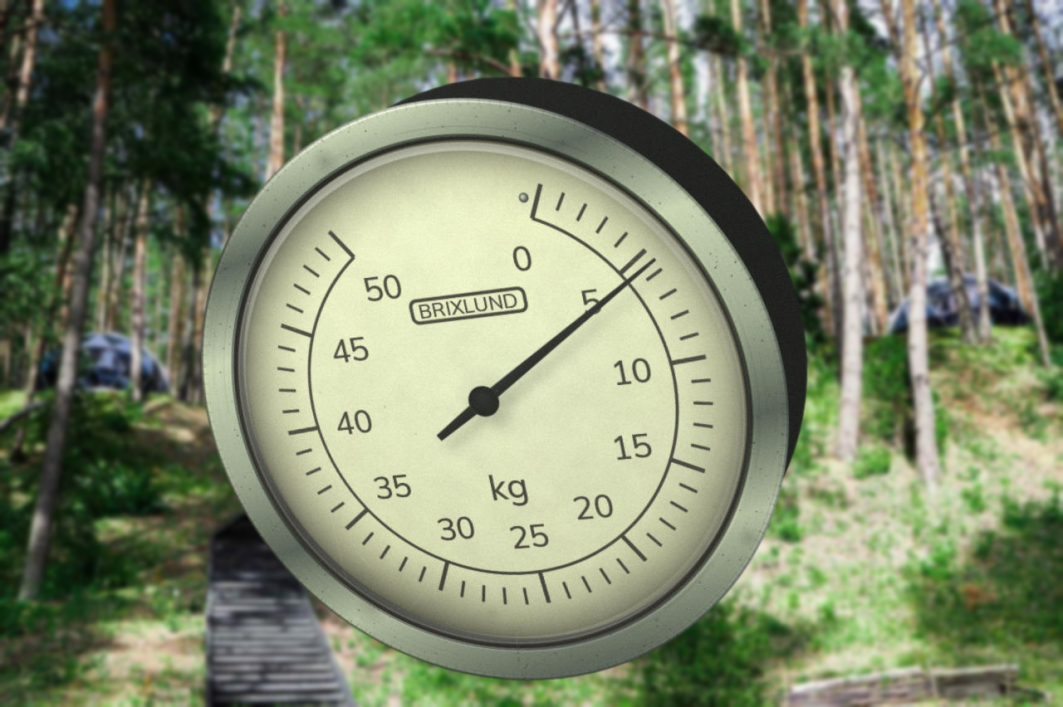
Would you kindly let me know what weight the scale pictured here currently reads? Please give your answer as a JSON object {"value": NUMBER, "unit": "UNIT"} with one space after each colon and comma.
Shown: {"value": 5.5, "unit": "kg"}
